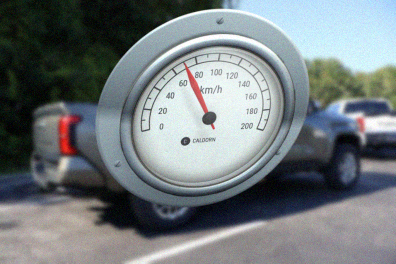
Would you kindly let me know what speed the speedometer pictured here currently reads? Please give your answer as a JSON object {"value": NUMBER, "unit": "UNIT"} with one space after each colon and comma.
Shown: {"value": 70, "unit": "km/h"}
